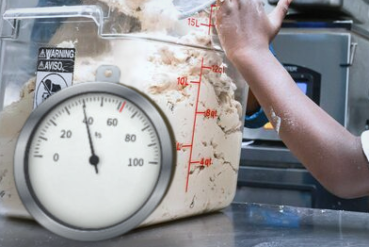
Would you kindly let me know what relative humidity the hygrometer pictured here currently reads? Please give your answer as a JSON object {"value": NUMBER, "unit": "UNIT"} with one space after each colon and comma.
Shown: {"value": 40, "unit": "%"}
